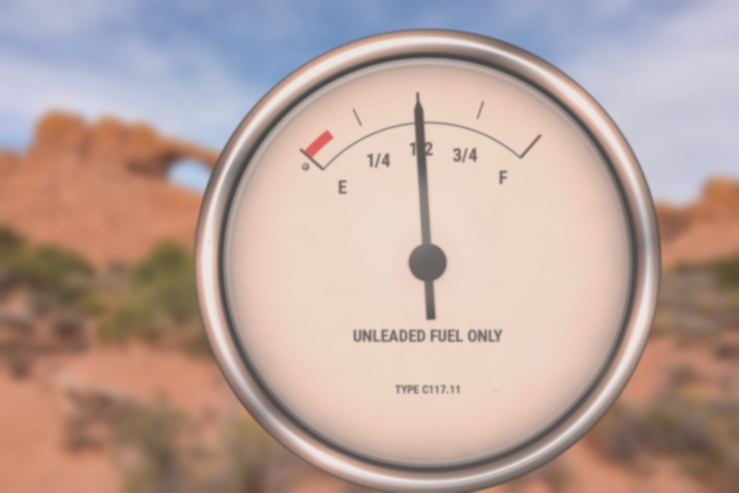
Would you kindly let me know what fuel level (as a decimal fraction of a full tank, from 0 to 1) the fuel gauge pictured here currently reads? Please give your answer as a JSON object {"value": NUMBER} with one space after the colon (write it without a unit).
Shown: {"value": 0.5}
